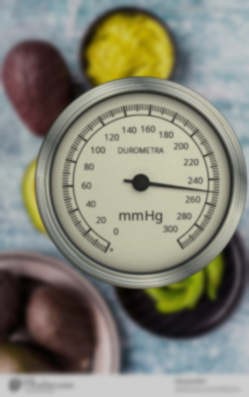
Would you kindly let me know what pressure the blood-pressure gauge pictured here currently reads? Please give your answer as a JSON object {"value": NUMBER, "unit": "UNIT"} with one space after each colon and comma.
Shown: {"value": 250, "unit": "mmHg"}
